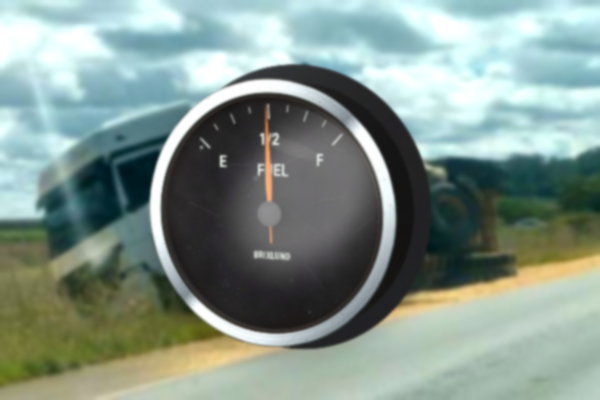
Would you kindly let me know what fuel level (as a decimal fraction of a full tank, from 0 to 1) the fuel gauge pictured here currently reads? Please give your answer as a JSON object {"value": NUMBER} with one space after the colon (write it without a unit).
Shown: {"value": 0.5}
